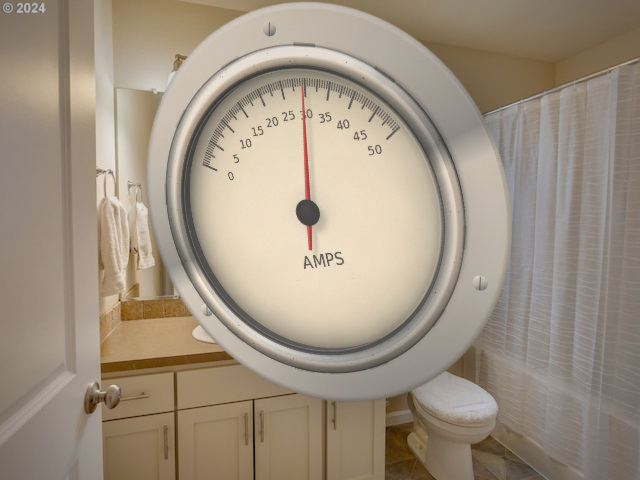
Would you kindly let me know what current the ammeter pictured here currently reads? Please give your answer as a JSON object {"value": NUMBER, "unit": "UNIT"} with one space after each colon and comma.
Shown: {"value": 30, "unit": "A"}
